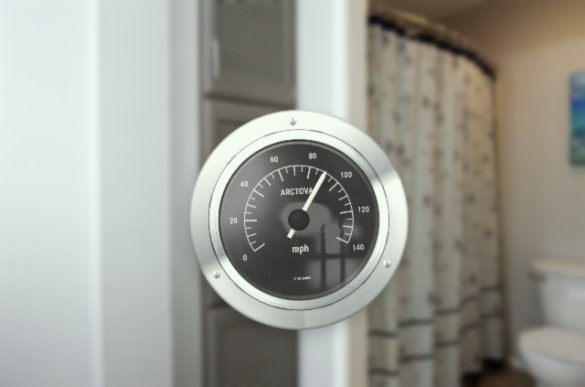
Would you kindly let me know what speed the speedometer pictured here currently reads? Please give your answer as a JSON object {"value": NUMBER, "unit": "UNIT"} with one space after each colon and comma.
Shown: {"value": 90, "unit": "mph"}
